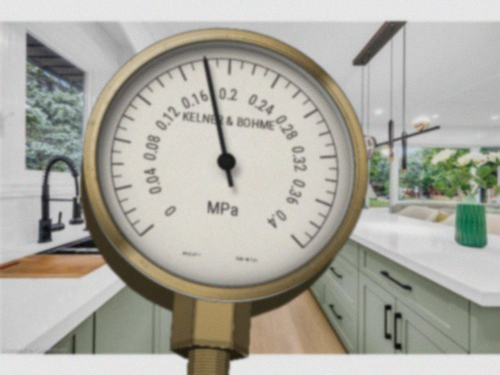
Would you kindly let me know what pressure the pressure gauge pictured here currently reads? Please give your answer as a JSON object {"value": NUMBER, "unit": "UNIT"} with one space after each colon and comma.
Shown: {"value": 0.18, "unit": "MPa"}
